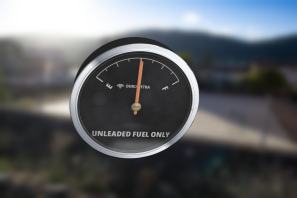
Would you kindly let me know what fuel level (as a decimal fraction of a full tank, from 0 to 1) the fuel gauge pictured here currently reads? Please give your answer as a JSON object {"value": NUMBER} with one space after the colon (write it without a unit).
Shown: {"value": 0.5}
